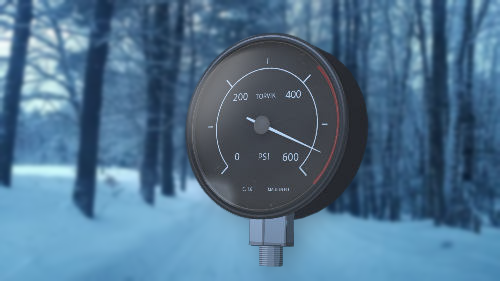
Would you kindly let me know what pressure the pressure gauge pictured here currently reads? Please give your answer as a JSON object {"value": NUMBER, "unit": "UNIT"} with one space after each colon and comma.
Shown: {"value": 550, "unit": "psi"}
